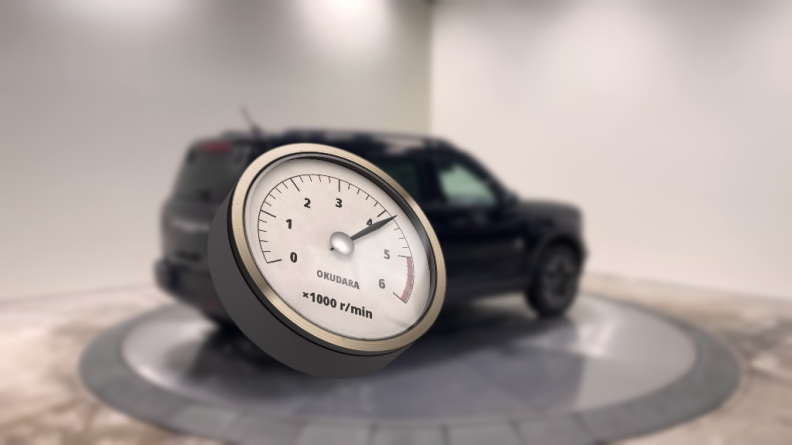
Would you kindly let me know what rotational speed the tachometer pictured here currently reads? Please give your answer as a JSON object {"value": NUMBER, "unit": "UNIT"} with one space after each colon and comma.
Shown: {"value": 4200, "unit": "rpm"}
